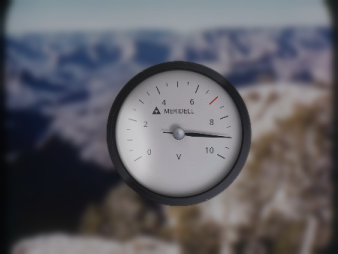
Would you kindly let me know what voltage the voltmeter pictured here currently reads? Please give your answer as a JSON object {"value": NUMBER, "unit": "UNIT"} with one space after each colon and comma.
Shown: {"value": 9, "unit": "V"}
